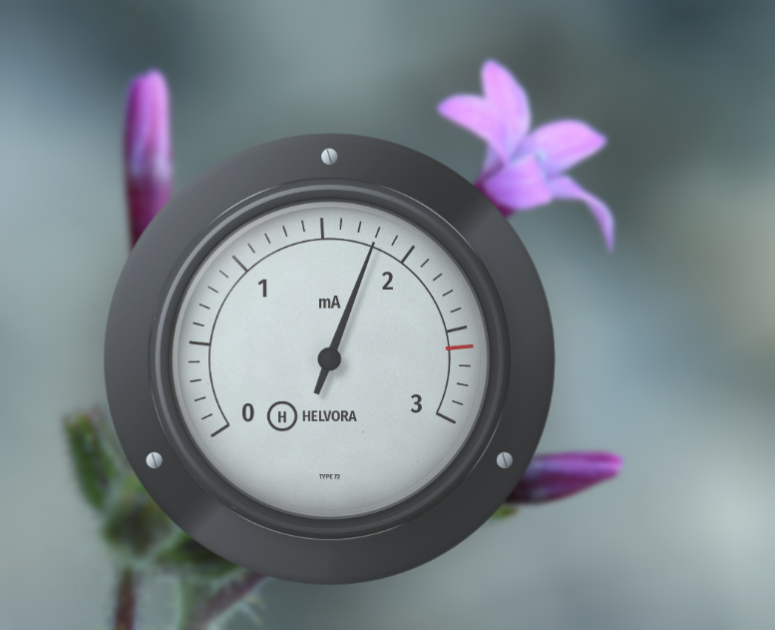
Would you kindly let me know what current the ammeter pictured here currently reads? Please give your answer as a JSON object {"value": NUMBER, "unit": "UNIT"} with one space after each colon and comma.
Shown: {"value": 1.8, "unit": "mA"}
